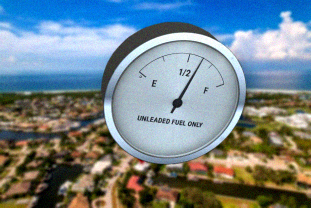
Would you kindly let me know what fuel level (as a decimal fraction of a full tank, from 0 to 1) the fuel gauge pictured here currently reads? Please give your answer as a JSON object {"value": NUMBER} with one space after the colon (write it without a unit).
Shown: {"value": 0.625}
